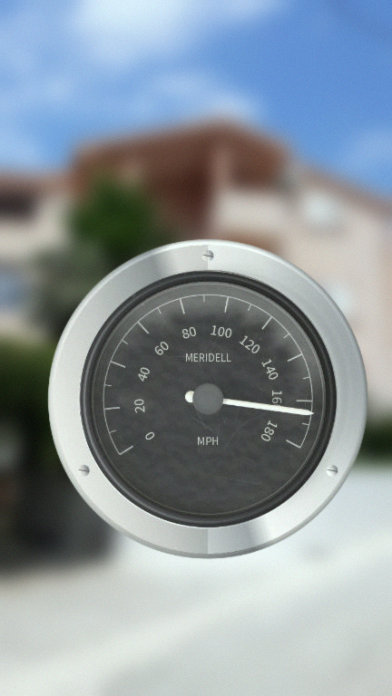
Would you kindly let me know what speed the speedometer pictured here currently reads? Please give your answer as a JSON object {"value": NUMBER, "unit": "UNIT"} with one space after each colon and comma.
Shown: {"value": 165, "unit": "mph"}
